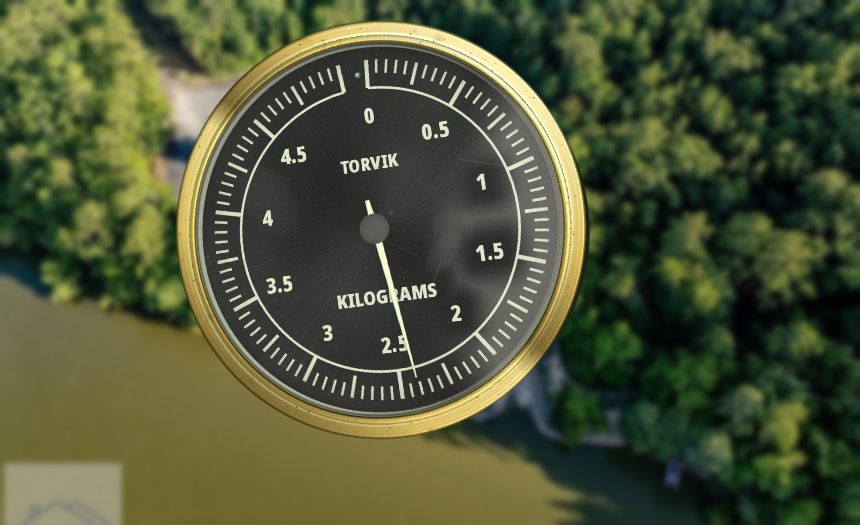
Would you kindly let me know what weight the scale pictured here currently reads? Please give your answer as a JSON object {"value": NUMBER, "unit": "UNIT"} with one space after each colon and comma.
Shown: {"value": 2.4, "unit": "kg"}
